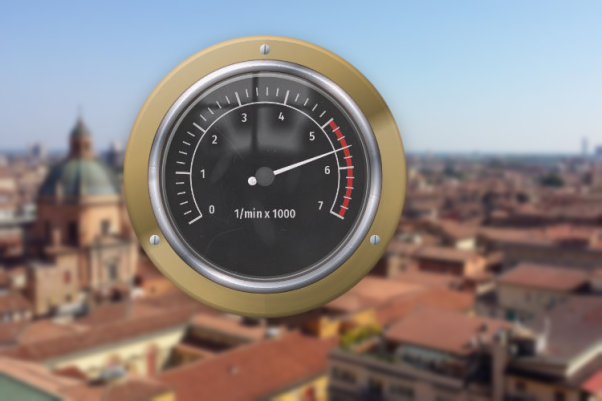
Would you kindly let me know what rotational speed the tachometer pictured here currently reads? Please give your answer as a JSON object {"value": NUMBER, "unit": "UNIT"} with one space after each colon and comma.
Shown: {"value": 5600, "unit": "rpm"}
